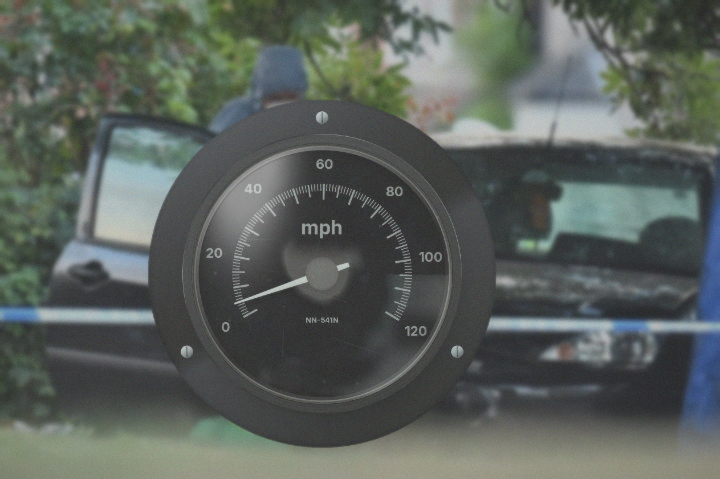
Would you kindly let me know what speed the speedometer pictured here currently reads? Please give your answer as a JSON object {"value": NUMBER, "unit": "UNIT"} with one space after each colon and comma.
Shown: {"value": 5, "unit": "mph"}
